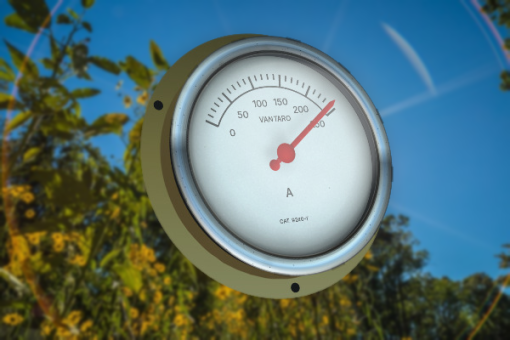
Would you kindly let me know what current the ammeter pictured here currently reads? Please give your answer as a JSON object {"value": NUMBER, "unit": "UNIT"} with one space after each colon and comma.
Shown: {"value": 240, "unit": "A"}
